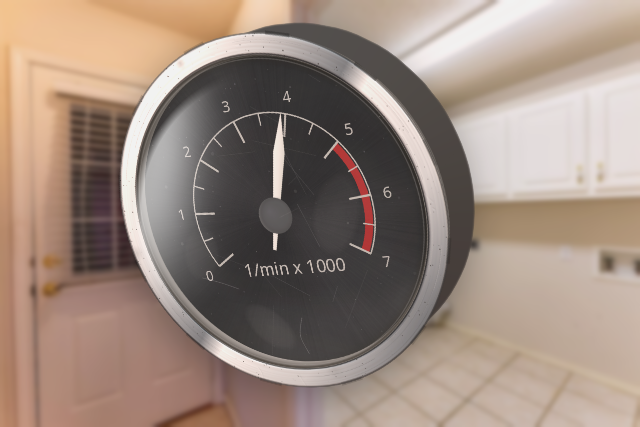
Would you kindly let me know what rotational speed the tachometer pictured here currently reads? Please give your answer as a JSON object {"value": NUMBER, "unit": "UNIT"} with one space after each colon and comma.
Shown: {"value": 4000, "unit": "rpm"}
